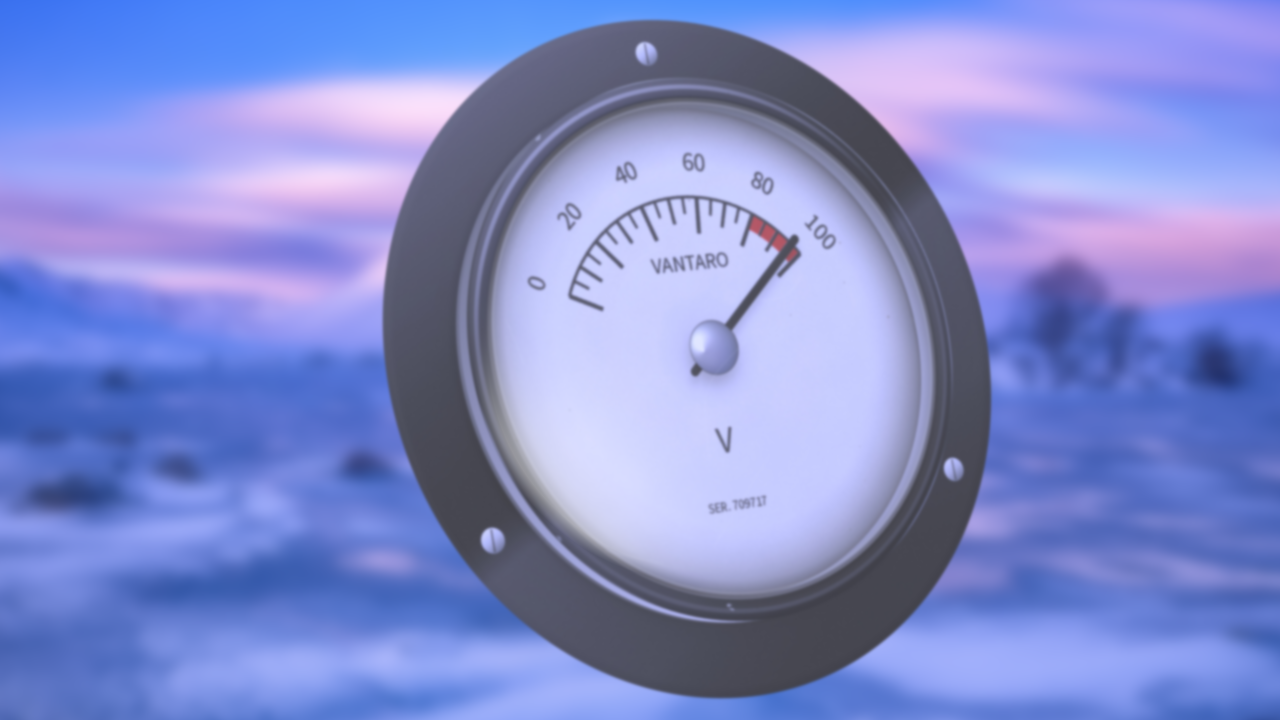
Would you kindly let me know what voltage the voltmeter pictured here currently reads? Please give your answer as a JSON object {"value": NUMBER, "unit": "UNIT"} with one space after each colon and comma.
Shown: {"value": 95, "unit": "V"}
